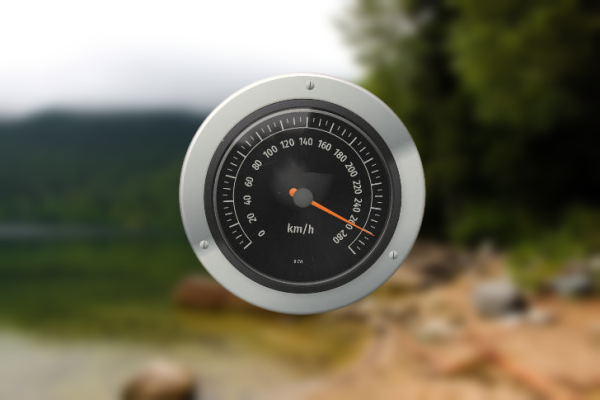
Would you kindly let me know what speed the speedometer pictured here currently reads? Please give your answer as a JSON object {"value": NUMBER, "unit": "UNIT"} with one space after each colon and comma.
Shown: {"value": 260, "unit": "km/h"}
